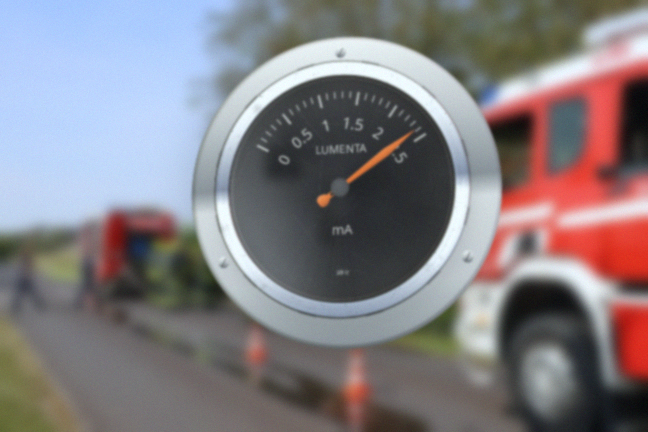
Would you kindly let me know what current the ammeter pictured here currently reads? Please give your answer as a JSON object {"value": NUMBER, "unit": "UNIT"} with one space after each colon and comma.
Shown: {"value": 2.4, "unit": "mA"}
